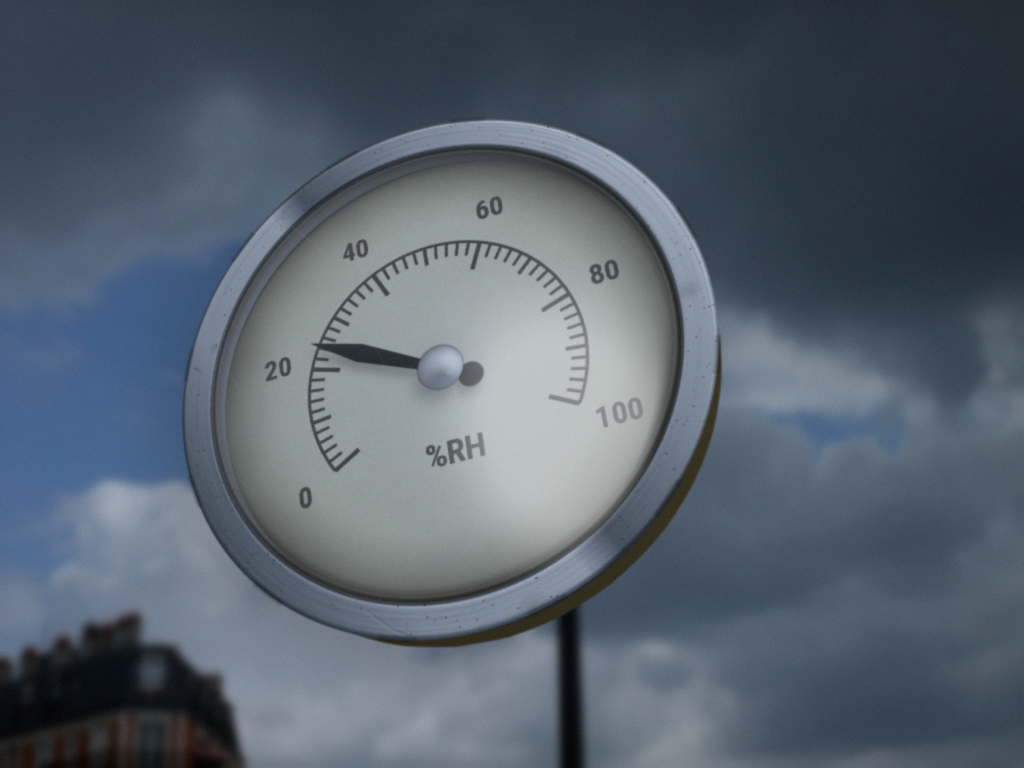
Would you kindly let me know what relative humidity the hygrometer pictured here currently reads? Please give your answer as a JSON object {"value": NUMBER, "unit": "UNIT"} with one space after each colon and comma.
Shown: {"value": 24, "unit": "%"}
